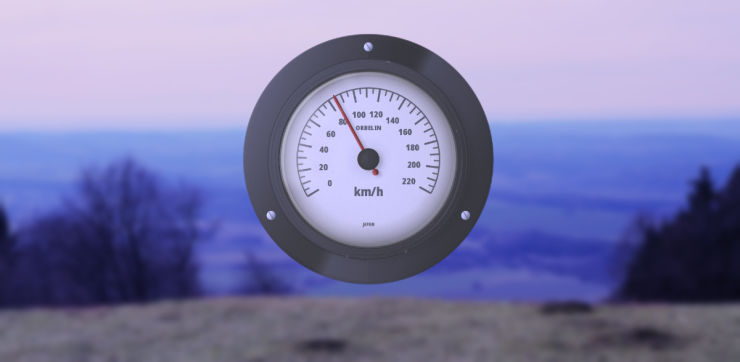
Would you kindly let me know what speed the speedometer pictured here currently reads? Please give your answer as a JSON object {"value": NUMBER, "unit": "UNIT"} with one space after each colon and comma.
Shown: {"value": 85, "unit": "km/h"}
